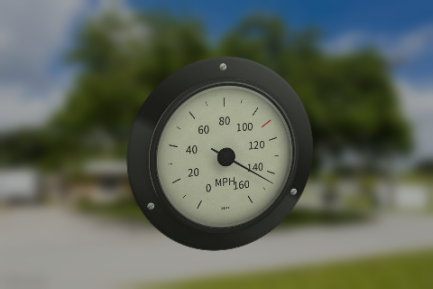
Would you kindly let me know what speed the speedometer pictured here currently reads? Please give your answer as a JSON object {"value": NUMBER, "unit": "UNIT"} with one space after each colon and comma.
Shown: {"value": 145, "unit": "mph"}
